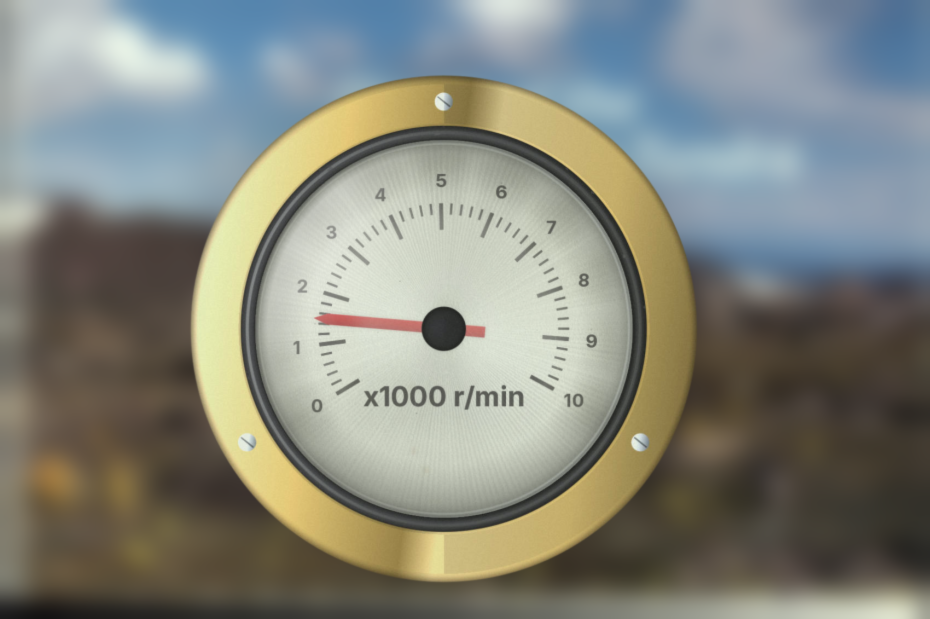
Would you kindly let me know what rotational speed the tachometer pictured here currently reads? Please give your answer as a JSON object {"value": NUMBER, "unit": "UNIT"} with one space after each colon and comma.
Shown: {"value": 1500, "unit": "rpm"}
